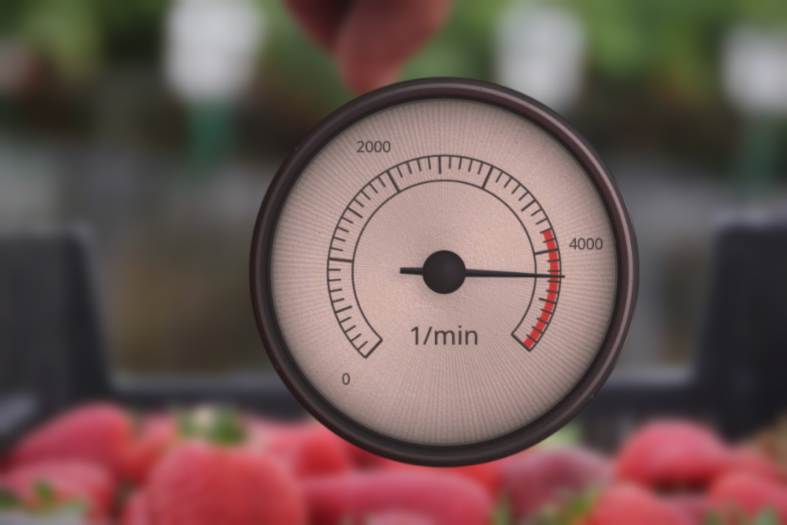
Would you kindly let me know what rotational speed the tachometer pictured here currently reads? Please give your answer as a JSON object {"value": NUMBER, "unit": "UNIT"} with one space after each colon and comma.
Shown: {"value": 4250, "unit": "rpm"}
